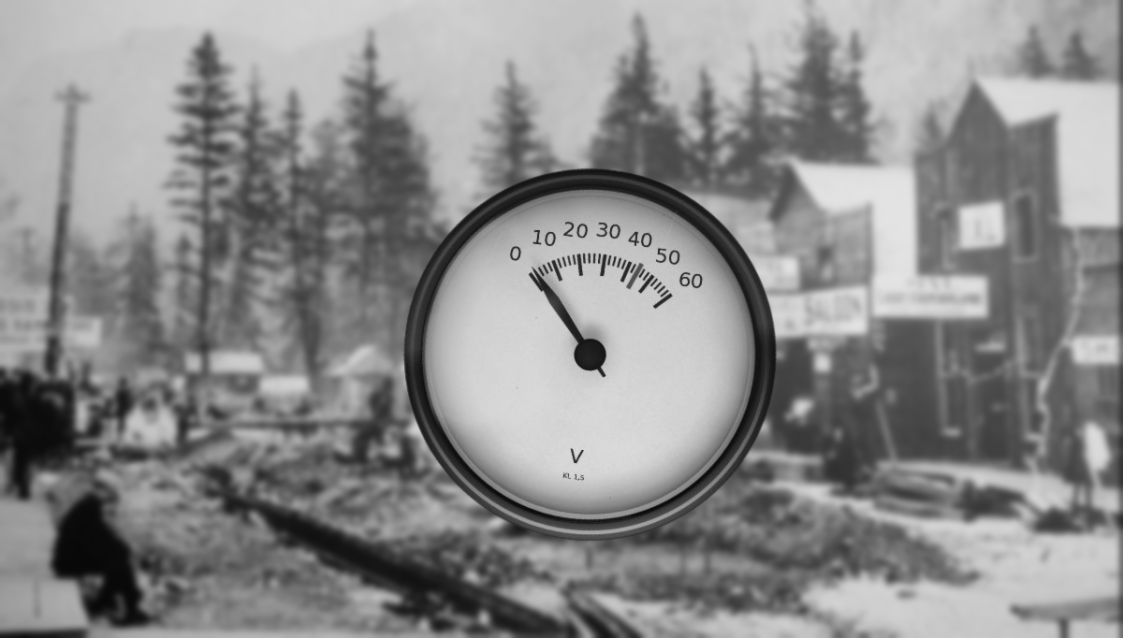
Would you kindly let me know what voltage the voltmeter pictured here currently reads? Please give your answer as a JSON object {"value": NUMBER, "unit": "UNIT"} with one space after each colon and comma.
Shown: {"value": 2, "unit": "V"}
